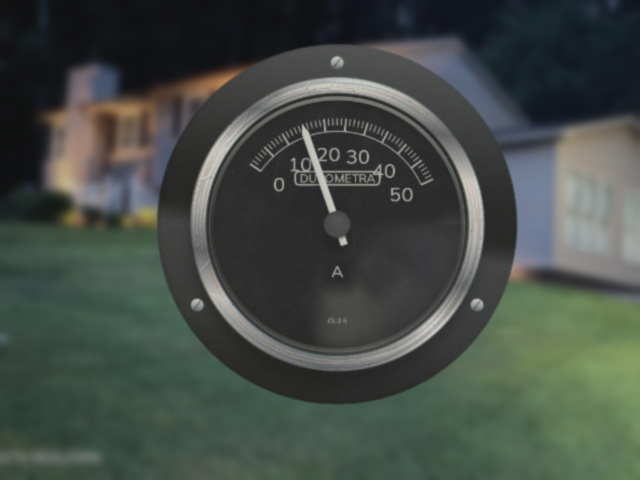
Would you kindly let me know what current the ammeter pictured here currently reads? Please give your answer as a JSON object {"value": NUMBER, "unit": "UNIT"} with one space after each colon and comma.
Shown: {"value": 15, "unit": "A"}
